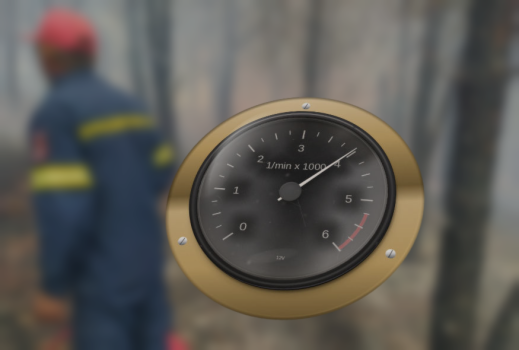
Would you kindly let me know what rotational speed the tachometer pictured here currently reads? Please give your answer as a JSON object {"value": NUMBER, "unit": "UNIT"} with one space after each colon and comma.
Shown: {"value": 4000, "unit": "rpm"}
